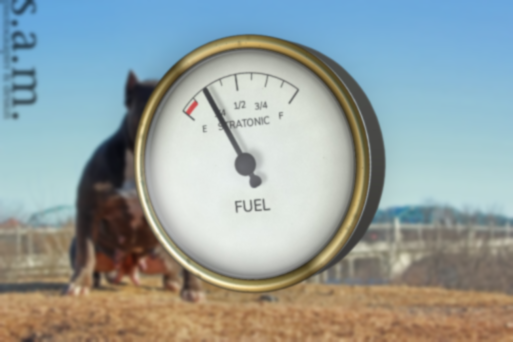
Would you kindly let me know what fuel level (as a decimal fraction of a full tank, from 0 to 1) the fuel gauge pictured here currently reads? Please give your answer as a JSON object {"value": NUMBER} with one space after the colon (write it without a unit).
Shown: {"value": 0.25}
